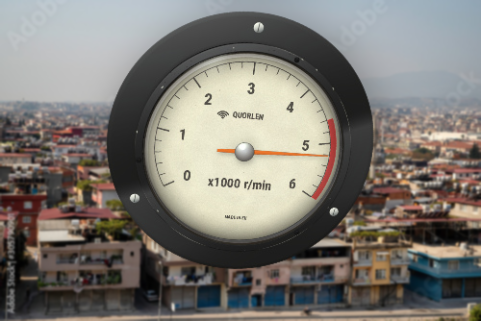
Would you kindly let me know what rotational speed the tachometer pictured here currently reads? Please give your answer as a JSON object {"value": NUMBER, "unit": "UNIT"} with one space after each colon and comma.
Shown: {"value": 5200, "unit": "rpm"}
